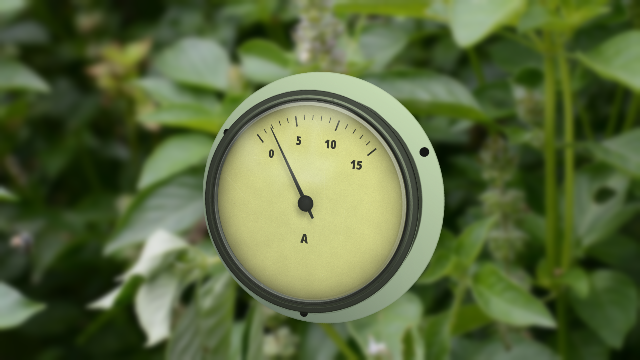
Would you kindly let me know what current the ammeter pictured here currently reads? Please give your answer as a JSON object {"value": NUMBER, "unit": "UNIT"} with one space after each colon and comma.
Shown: {"value": 2, "unit": "A"}
